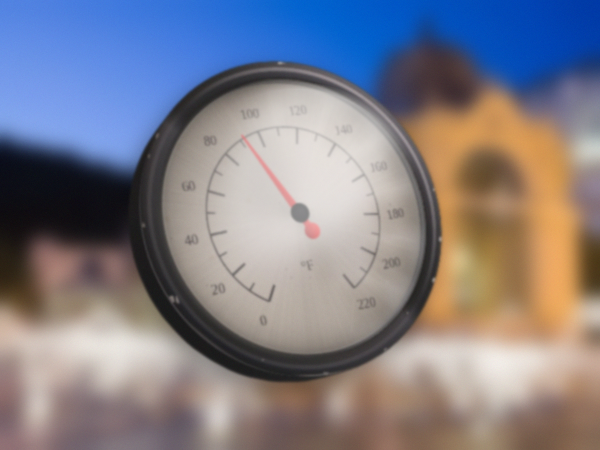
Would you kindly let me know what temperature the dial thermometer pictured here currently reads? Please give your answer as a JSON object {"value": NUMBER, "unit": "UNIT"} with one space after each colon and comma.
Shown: {"value": 90, "unit": "°F"}
